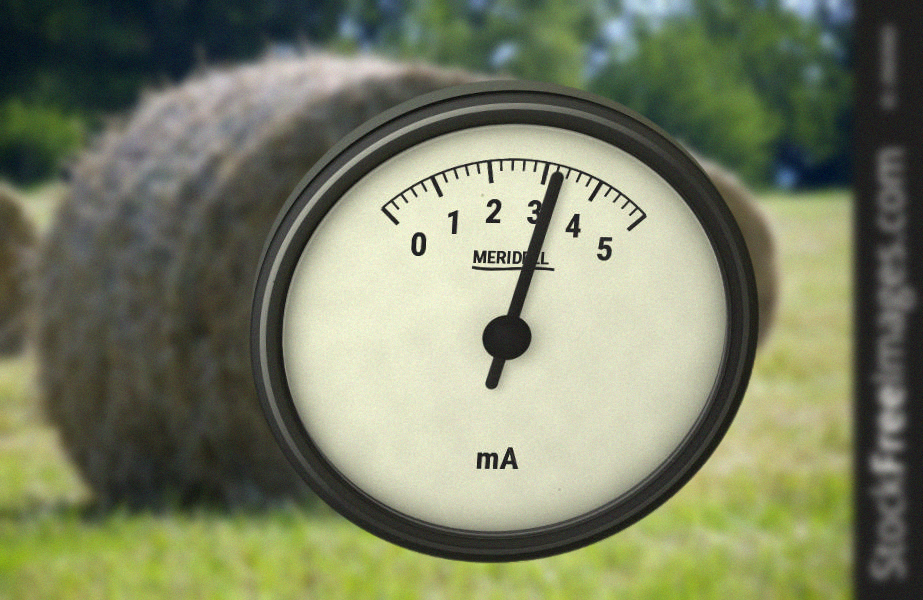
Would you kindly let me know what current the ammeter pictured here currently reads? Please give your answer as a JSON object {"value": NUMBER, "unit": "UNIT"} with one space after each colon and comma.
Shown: {"value": 3.2, "unit": "mA"}
